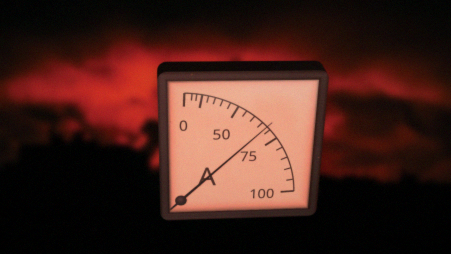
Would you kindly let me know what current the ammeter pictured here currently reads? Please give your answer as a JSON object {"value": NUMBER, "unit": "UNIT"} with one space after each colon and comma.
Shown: {"value": 67.5, "unit": "A"}
